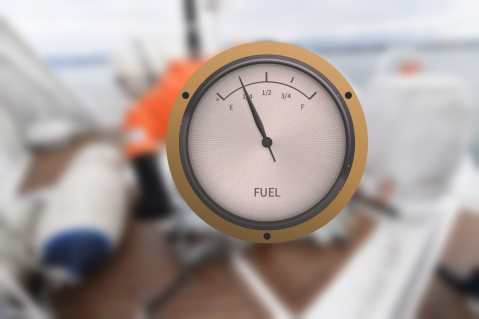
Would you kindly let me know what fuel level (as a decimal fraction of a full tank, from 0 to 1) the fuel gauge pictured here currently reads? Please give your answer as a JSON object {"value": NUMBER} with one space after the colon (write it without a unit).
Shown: {"value": 0.25}
